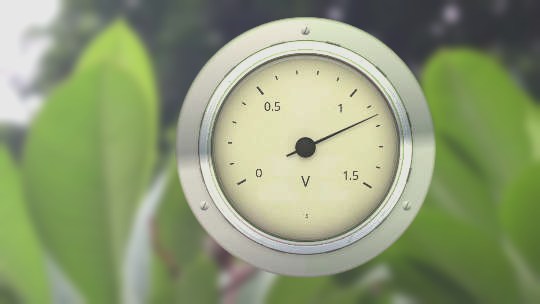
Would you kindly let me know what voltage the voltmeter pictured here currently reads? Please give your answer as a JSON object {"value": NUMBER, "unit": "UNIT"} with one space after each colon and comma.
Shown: {"value": 1.15, "unit": "V"}
